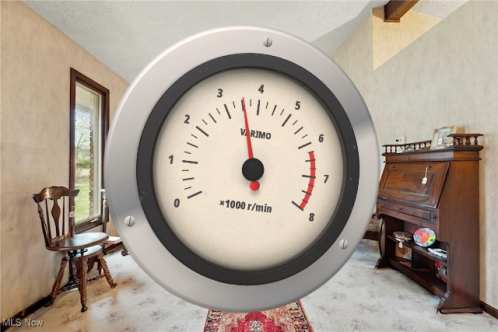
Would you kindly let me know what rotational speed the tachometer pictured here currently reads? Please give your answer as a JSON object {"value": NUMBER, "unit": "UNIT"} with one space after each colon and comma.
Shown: {"value": 3500, "unit": "rpm"}
